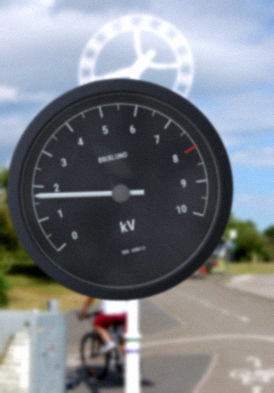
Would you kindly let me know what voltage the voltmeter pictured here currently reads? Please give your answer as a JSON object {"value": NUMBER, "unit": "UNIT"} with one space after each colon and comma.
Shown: {"value": 1.75, "unit": "kV"}
